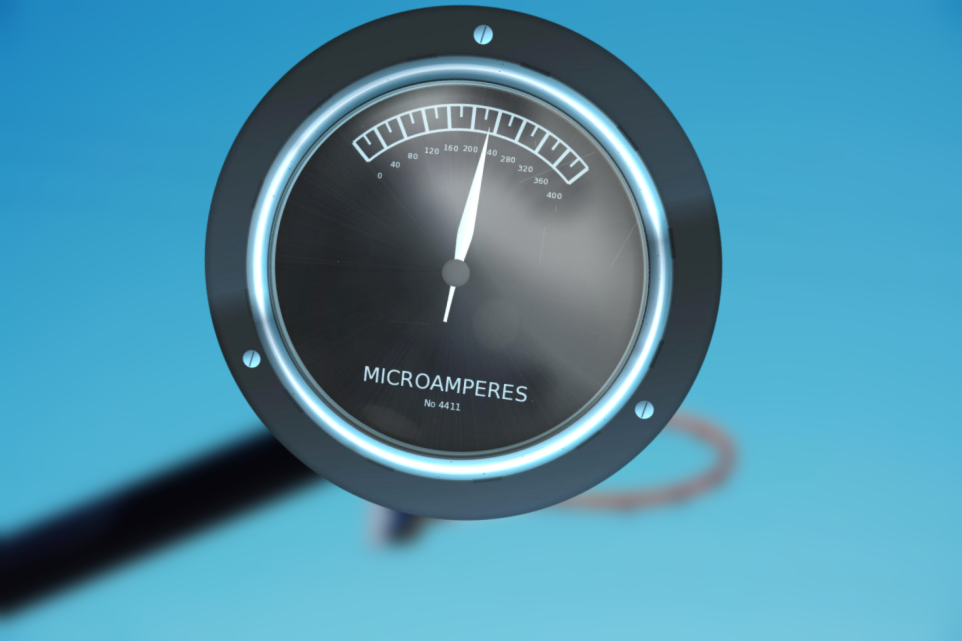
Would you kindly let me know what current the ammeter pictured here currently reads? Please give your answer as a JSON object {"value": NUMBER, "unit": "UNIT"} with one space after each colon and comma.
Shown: {"value": 230, "unit": "µA"}
